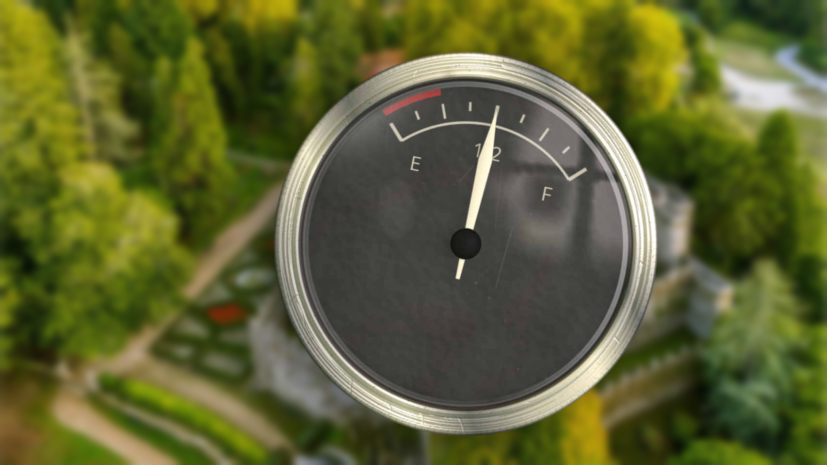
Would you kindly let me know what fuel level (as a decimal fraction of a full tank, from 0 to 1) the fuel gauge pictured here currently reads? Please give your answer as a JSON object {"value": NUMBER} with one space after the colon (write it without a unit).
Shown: {"value": 0.5}
